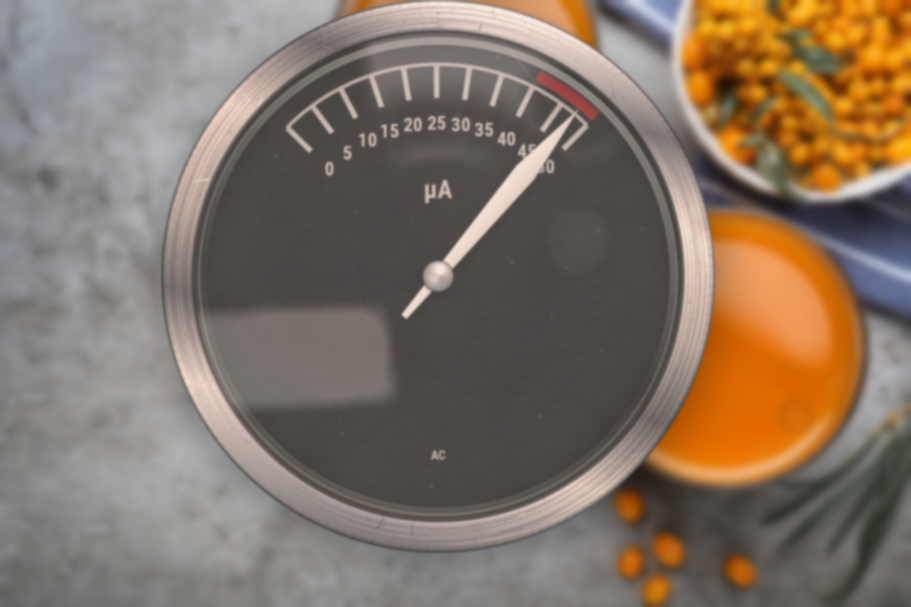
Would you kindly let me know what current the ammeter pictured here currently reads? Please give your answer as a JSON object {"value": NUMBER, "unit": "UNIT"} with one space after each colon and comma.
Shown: {"value": 47.5, "unit": "µA"}
